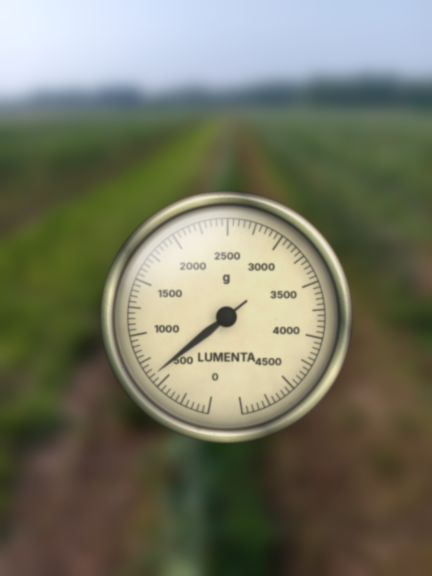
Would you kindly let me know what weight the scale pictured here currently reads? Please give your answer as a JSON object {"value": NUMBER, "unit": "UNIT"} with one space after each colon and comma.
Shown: {"value": 600, "unit": "g"}
